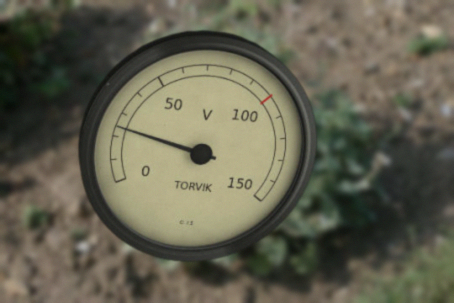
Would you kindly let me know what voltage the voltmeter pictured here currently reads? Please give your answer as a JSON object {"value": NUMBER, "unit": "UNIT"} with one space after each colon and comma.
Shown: {"value": 25, "unit": "V"}
